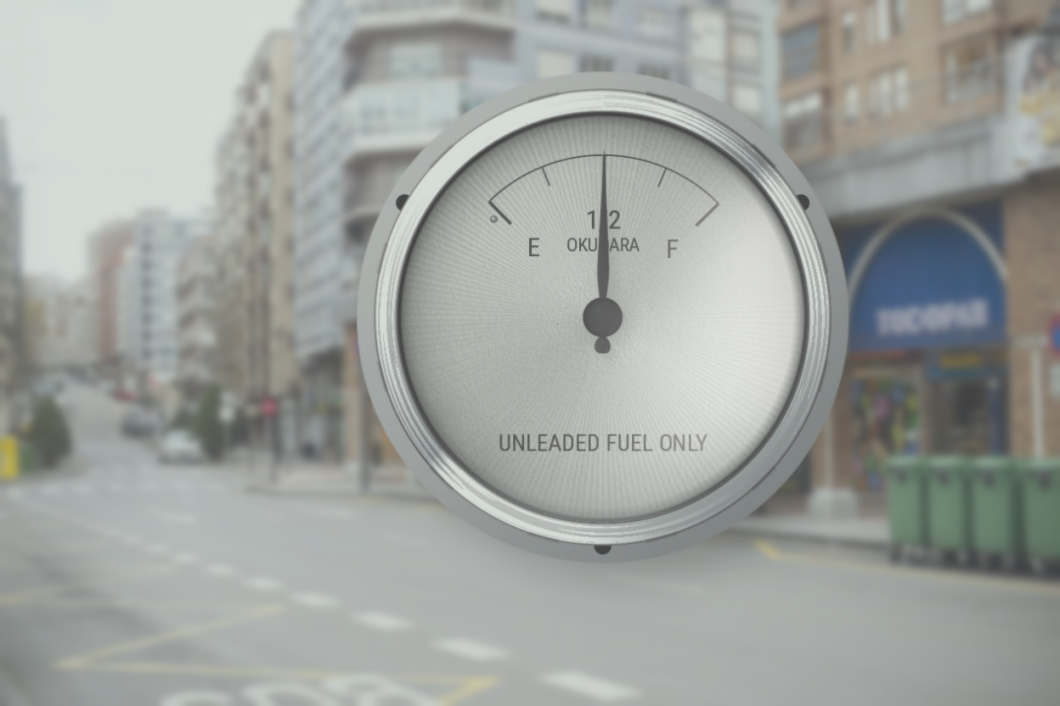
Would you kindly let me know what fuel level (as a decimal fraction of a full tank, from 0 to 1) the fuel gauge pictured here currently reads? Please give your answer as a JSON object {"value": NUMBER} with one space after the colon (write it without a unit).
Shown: {"value": 0.5}
